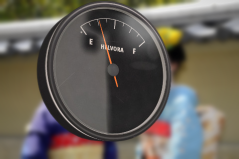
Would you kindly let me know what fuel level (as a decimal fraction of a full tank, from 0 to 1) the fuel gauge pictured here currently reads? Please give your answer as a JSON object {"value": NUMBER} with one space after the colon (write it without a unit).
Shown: {"value": 0.25}
